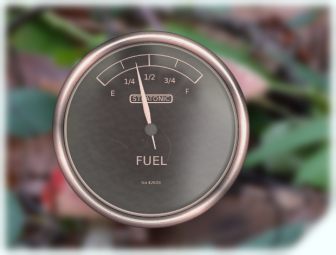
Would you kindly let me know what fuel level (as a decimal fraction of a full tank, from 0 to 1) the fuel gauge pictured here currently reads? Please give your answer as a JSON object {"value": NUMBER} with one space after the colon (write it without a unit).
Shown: {"value": 0.375}
